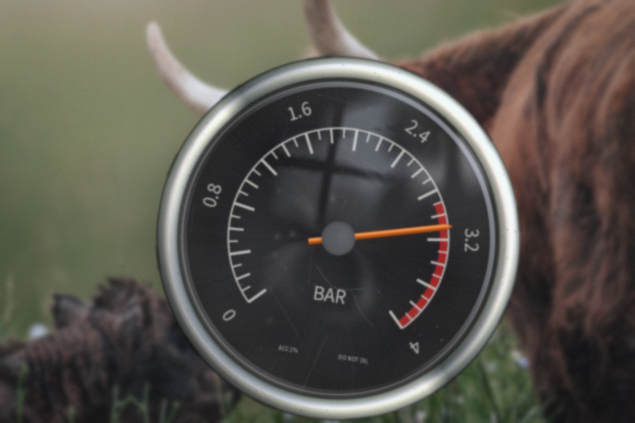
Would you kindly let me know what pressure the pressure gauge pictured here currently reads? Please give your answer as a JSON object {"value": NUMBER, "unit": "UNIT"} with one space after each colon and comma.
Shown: {"value": 3.1, "unit": "bar"}
